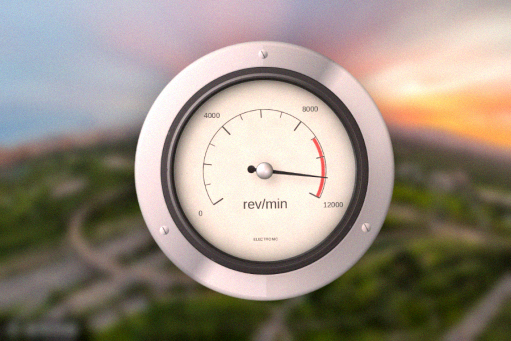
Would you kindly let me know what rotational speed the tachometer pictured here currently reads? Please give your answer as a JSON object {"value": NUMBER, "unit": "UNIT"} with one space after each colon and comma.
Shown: {"value": 11000, "unit": "rpm"}
